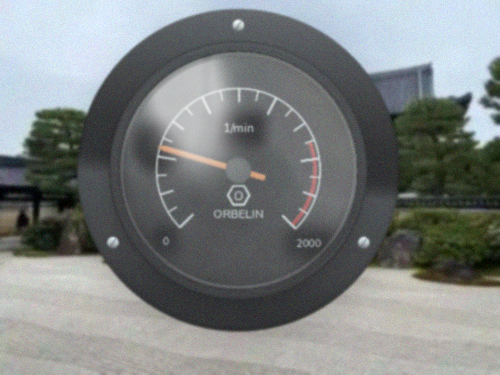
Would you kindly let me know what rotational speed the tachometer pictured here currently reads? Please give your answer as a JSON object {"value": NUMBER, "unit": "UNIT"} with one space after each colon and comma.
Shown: {"value": 450, "unit": "rpm"}
